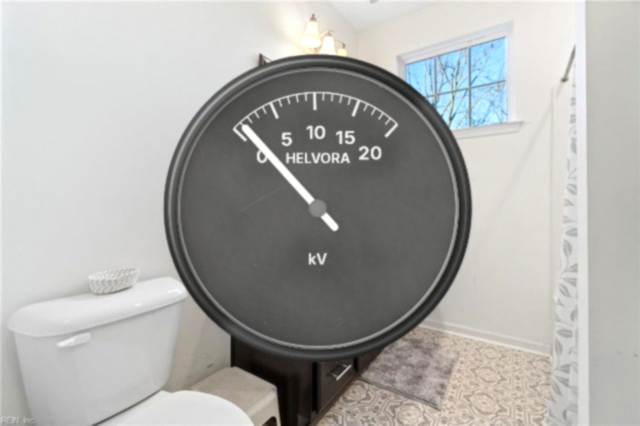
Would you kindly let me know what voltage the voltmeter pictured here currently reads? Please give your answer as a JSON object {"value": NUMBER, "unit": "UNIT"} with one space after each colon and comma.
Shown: {"value": 1, "unit": "kV"}
